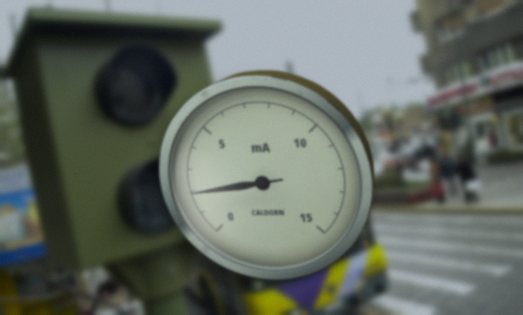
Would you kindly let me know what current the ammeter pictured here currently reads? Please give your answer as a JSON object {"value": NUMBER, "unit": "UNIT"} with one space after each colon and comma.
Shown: {"value": 2, "unit": "mA"}
